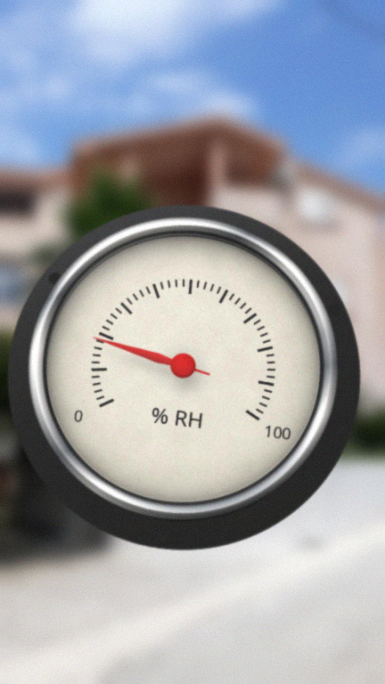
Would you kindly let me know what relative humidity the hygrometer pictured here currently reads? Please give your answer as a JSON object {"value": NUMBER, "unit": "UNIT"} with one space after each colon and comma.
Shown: {"value": 18, "unit": "%"}
